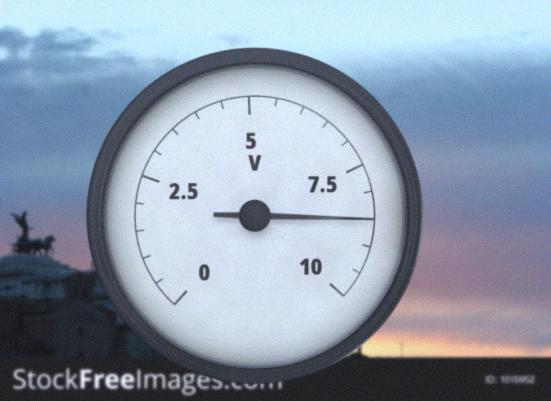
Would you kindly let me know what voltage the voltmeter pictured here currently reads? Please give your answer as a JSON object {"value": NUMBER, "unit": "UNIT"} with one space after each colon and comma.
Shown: {"value": 8.5, "unit": "V"}
